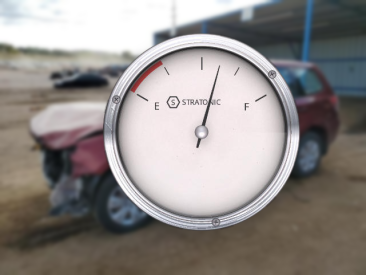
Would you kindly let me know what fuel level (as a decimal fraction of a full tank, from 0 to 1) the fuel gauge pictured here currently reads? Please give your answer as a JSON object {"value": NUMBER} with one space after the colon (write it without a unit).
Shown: {"value": 0.625}
